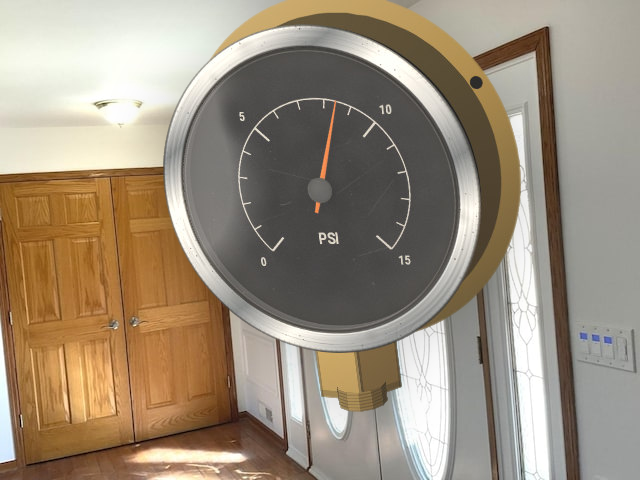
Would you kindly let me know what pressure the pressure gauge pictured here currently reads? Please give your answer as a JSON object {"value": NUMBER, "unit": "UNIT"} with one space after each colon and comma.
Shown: {"value": 8.5, "unit": "psi"}
